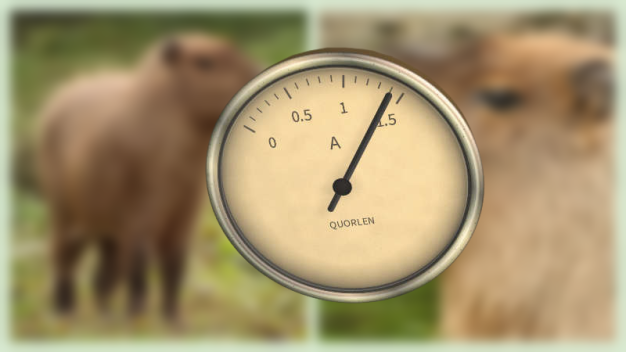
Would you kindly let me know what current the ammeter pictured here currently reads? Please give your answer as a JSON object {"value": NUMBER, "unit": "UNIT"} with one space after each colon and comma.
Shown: {"value": 1.4, "unit": "A"}
